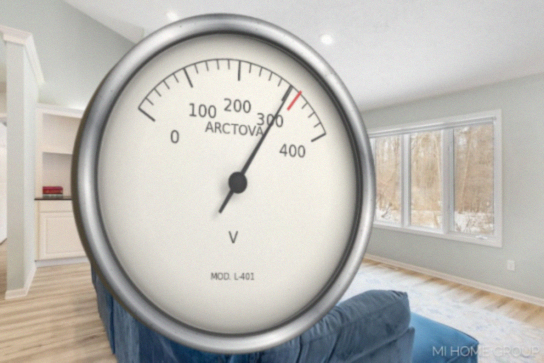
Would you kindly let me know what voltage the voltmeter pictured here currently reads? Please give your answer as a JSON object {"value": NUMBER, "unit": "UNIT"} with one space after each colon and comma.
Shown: {"value": 300, "unit": "V"}
